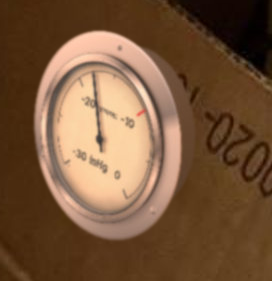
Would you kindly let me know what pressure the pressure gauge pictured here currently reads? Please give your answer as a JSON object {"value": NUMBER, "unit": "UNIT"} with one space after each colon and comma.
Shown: {"value": -17.5, "unit": "inHg"}
